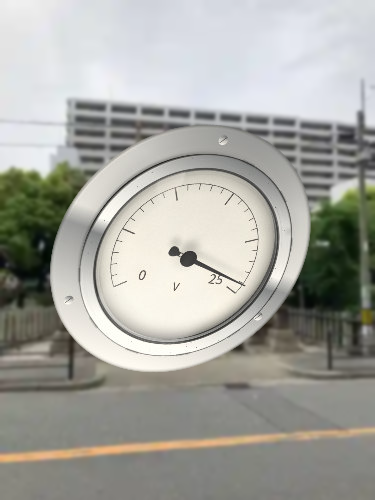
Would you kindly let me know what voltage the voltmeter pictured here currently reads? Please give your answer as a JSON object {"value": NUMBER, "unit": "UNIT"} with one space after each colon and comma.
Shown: {"value": 24, "unit": "V"}
